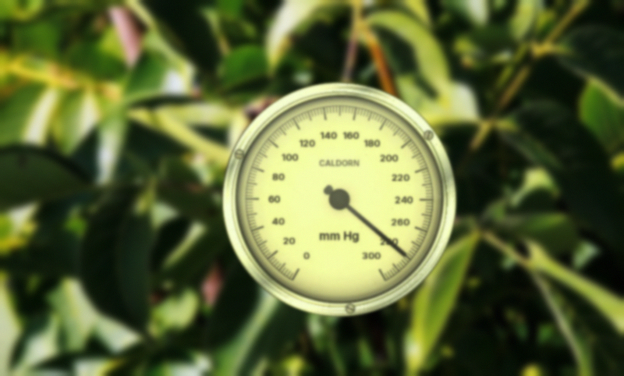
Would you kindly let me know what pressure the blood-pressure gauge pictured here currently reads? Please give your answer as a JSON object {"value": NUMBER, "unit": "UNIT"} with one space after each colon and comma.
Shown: {"value": 280, "unit": "mmHg"}
